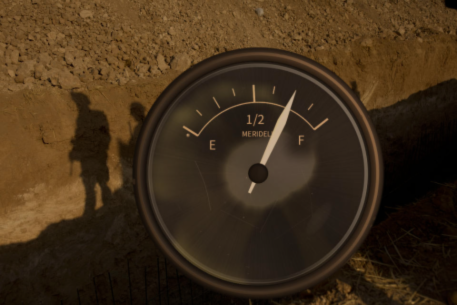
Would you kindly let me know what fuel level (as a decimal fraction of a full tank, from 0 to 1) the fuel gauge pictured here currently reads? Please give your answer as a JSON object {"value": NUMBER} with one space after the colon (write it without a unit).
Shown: {"value": 0.75}
